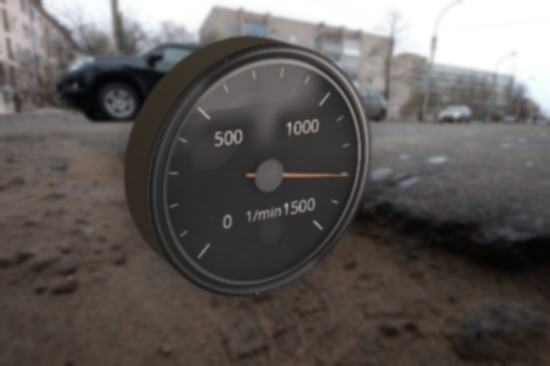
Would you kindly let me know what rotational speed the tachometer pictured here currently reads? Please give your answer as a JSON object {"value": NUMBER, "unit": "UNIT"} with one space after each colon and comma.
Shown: {"value": 1300, "unit": "rpm"}
